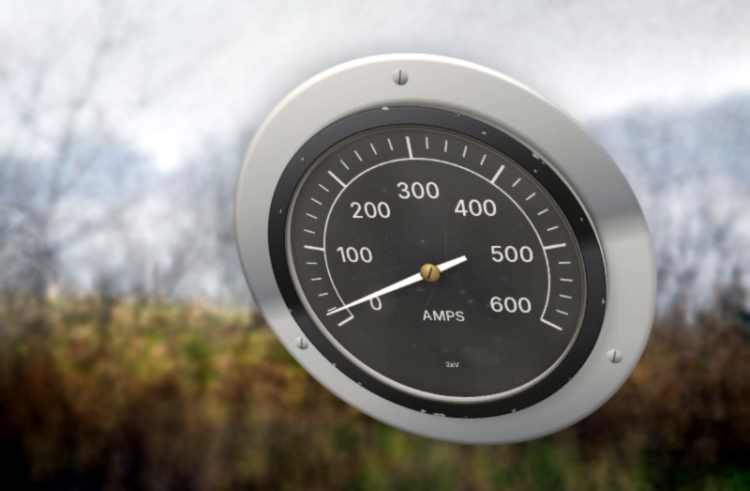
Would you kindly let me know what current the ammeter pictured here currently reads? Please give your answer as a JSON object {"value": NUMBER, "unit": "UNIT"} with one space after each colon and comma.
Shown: {"value": 20, "unit": "A"}
